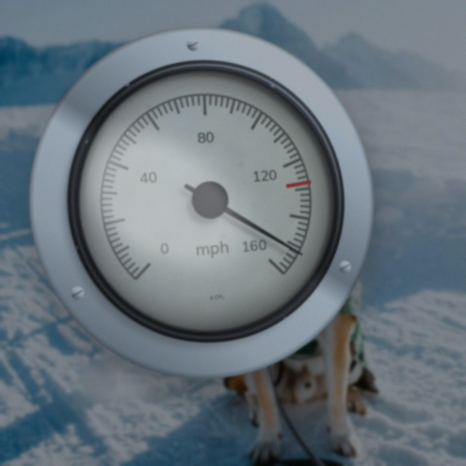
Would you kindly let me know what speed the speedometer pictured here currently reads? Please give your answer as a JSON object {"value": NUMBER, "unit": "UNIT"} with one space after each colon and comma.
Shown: {"value": 152, "unit": "mph"}
